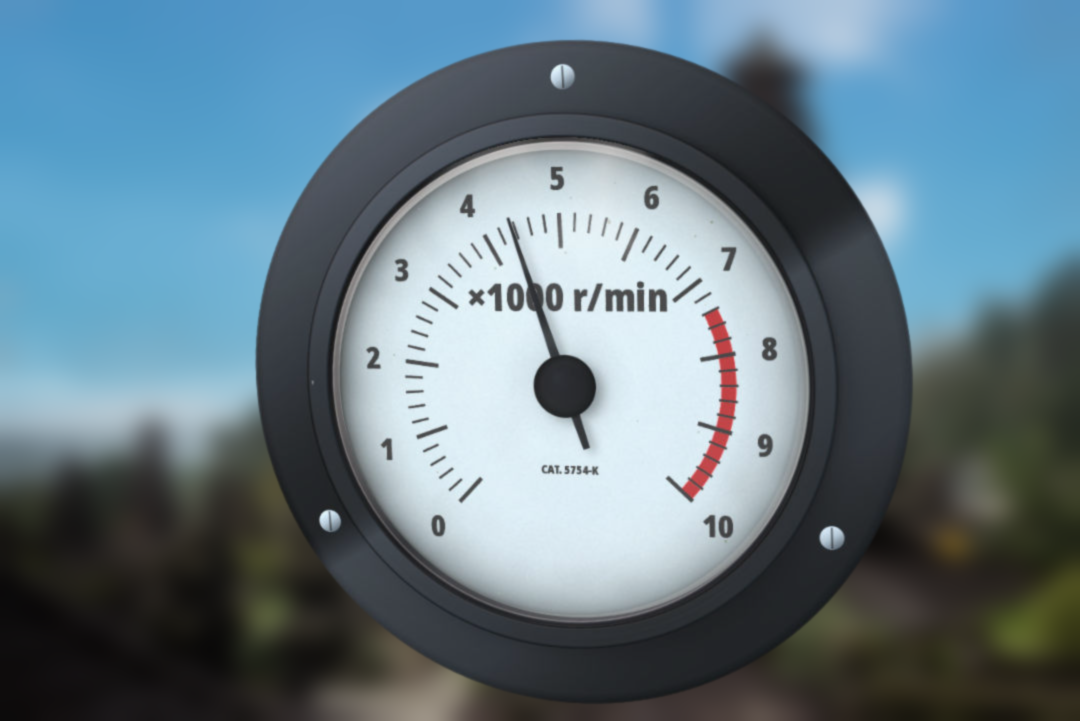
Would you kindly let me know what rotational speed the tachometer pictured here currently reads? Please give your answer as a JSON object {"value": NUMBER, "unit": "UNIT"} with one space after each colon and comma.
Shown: {"value": 4400, "unit": "rpm"}
